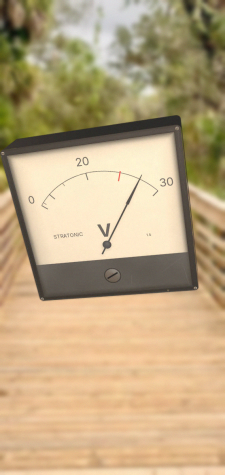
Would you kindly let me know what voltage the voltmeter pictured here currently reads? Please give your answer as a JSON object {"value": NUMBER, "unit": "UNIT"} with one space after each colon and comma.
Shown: {"value": 27.5, "unit": "V"}
